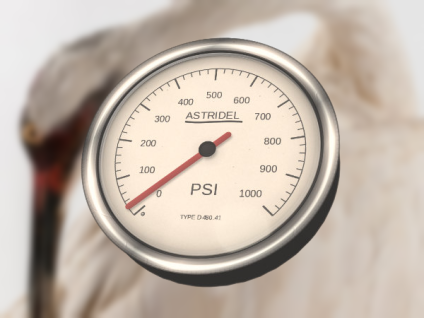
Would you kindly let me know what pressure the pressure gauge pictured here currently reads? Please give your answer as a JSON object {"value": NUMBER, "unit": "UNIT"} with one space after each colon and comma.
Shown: {"value": 20, "unit": "psi"}
